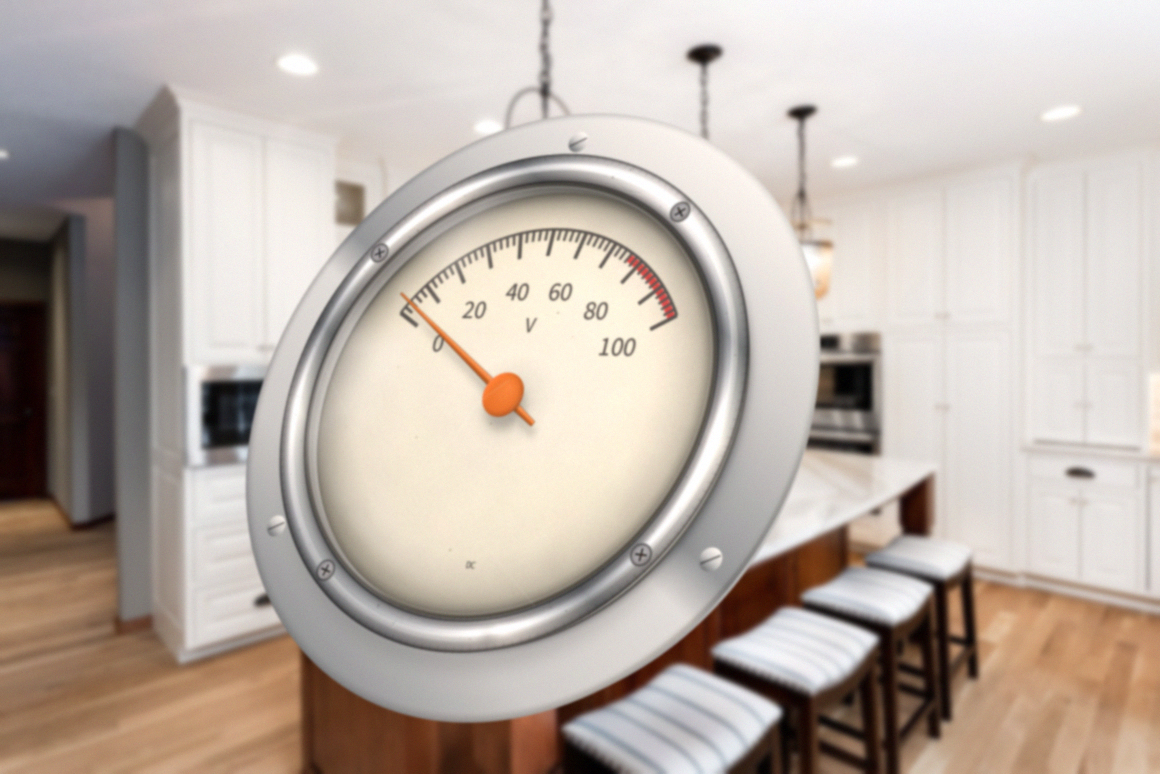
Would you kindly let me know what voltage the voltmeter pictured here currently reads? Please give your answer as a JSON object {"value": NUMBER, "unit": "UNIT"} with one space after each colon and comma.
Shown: {"value": 4, "unit": "V"}
